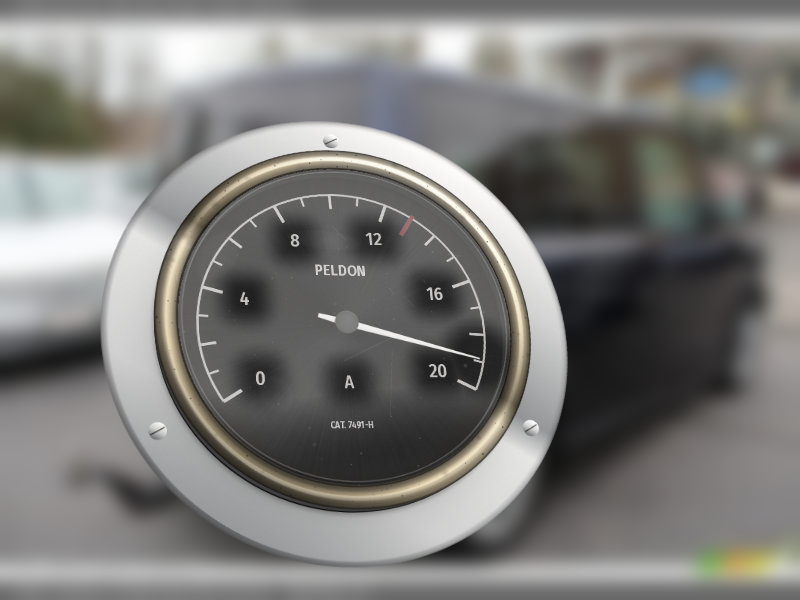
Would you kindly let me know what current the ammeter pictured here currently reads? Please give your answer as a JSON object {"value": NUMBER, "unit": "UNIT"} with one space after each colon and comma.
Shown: {"value": 19, "unit": "A"}
